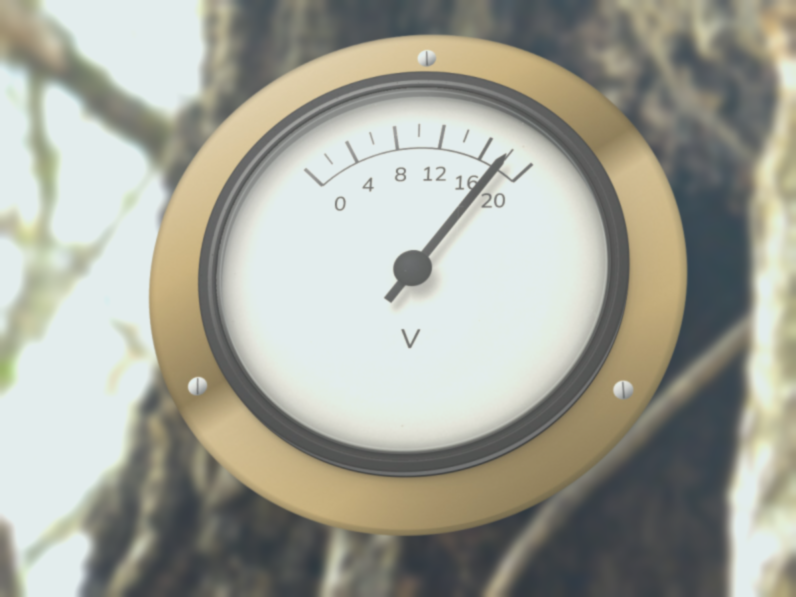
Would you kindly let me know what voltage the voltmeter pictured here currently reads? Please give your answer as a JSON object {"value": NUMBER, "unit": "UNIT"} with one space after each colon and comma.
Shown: {"value": 18, "unit": "V"}
